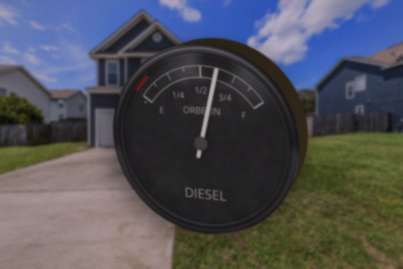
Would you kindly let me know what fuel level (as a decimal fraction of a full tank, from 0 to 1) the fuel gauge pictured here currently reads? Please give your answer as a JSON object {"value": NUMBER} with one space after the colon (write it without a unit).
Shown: {"value": 0.625}
